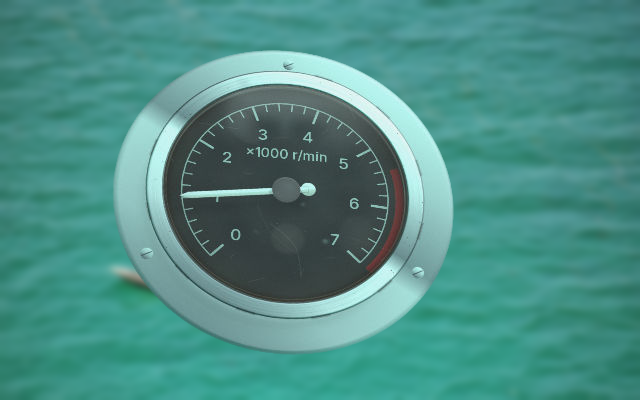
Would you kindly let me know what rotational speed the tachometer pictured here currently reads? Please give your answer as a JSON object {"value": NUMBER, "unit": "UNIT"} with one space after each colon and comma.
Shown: {"value": 1000, "unit": "rpm"}
